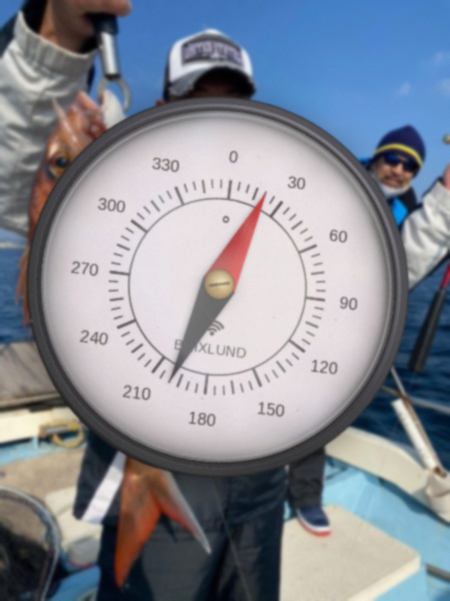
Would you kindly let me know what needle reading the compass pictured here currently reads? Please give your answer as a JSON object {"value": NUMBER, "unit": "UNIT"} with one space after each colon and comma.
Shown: {"value": 20, "unit": "°"}
